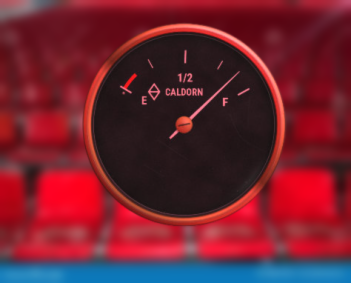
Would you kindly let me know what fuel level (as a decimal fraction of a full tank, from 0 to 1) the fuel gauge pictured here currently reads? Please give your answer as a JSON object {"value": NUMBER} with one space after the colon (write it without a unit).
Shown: {"value": 0.875}
